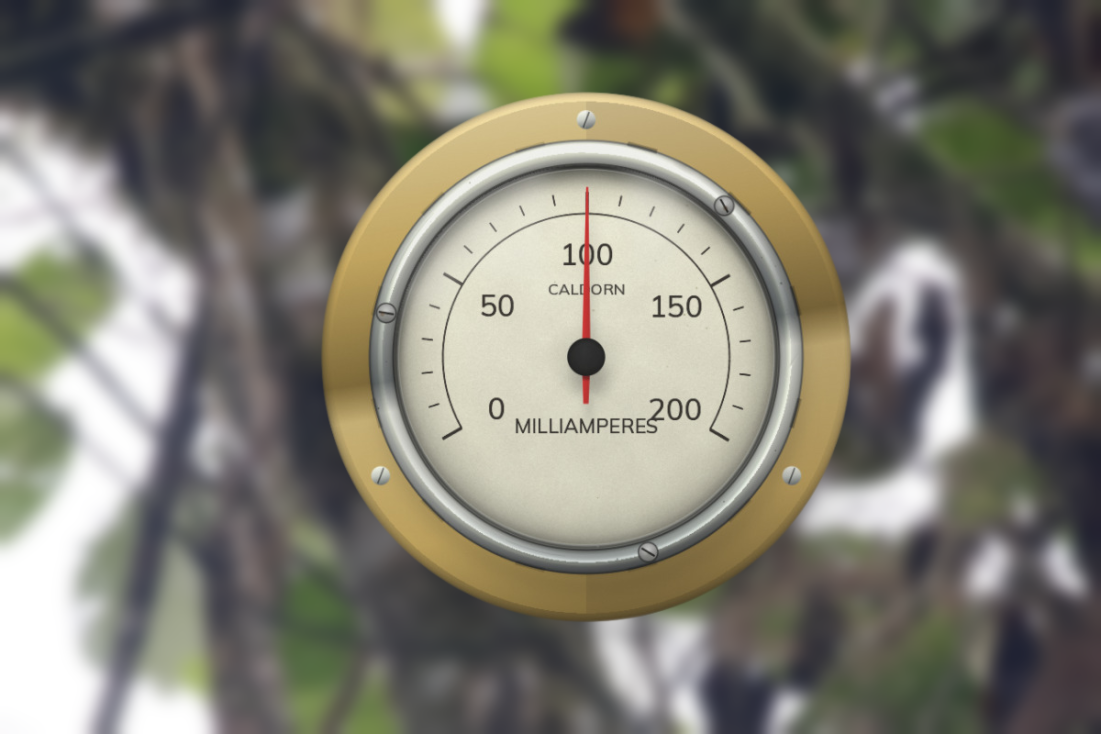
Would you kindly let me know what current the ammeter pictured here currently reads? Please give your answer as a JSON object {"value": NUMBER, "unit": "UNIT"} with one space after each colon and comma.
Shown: {"value": 100, "unit": "mA"}
